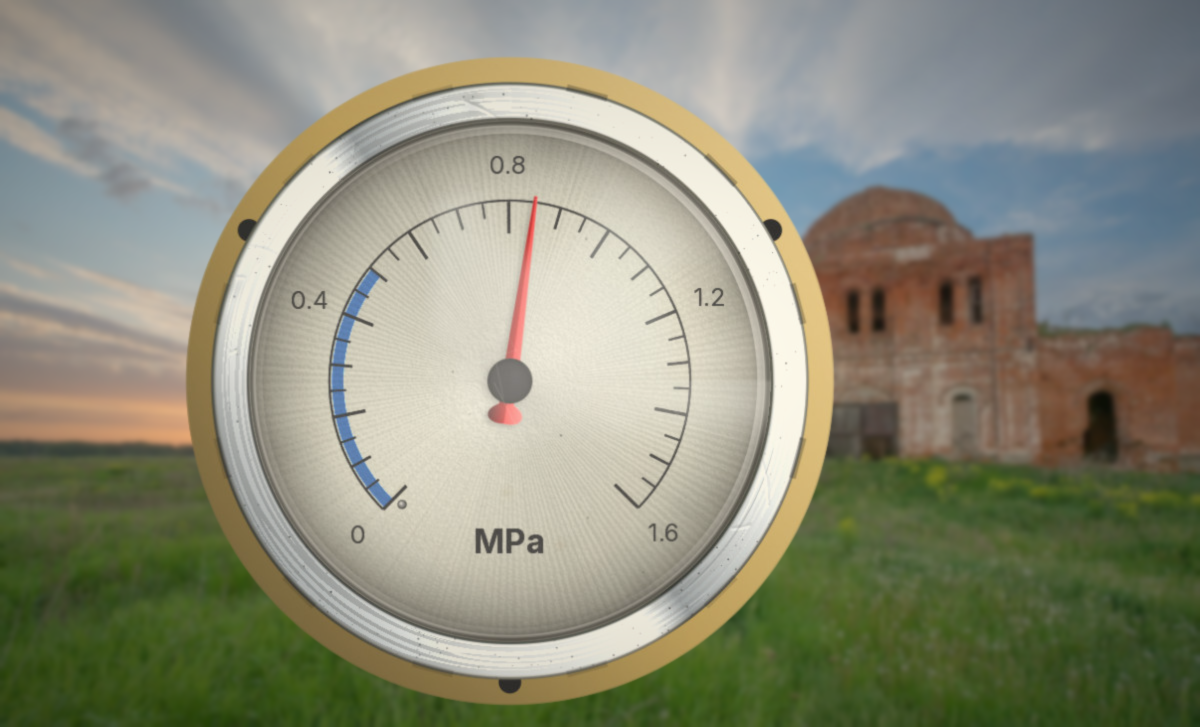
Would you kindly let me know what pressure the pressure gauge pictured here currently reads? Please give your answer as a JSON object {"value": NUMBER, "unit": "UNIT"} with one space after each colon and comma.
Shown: {"value": 0.85, "unit": "MPa"}
